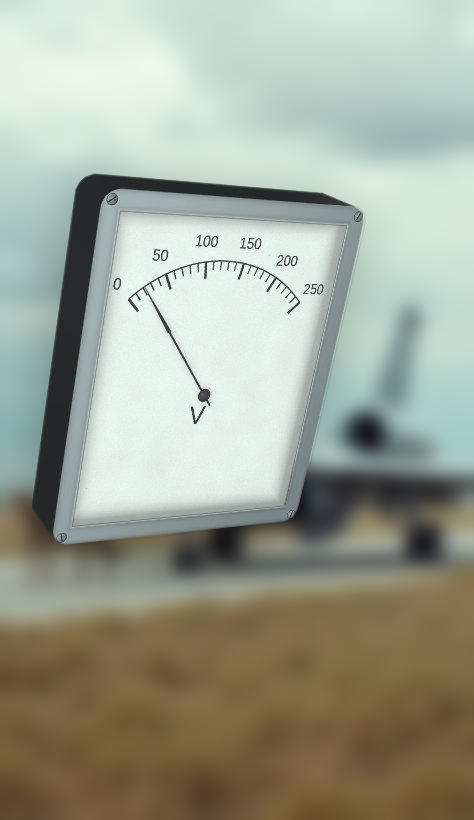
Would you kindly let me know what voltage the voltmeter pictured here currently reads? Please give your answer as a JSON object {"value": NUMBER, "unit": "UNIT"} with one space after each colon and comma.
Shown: {"value": 20, "unit": "V"}
